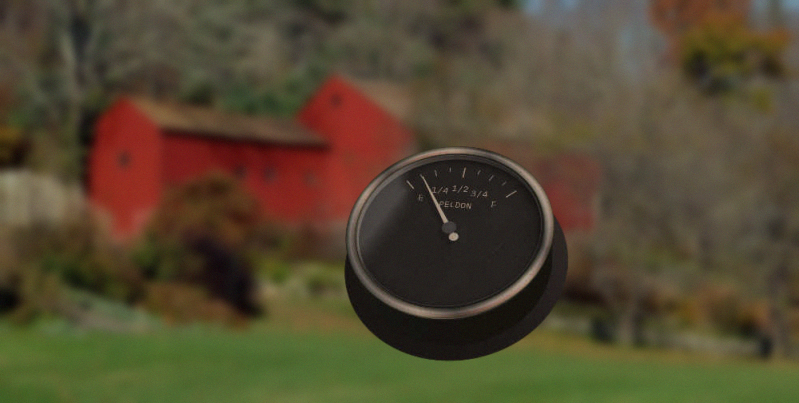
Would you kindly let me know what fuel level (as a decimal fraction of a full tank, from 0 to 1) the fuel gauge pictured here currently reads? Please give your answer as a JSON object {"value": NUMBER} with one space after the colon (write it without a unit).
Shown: {"value": 0.125}
